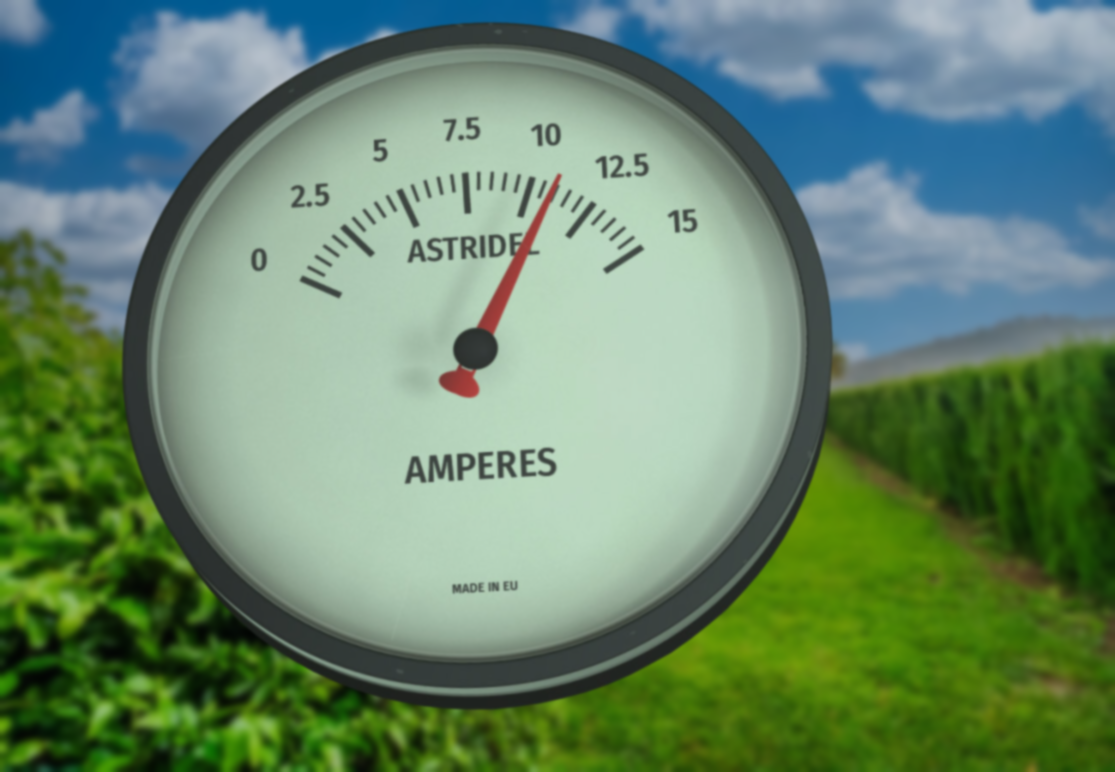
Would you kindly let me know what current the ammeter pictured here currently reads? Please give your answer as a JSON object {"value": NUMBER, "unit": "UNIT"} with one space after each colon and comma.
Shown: {"value": 11, "unit": "A"}
